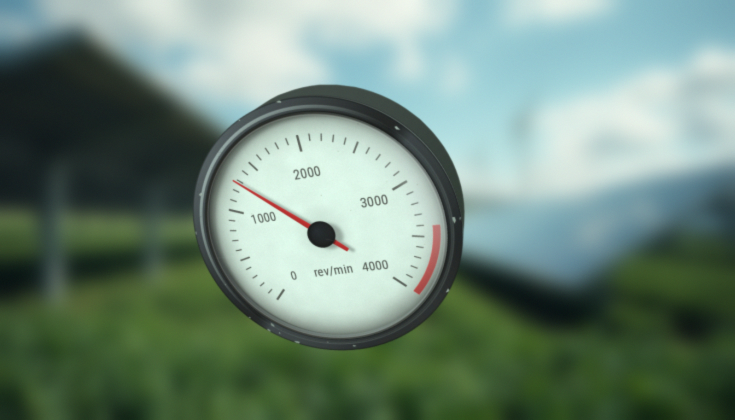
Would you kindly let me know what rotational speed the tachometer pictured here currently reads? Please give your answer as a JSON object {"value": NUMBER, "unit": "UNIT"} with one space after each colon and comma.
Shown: {"value": 1300, "unit": "rpm"}
